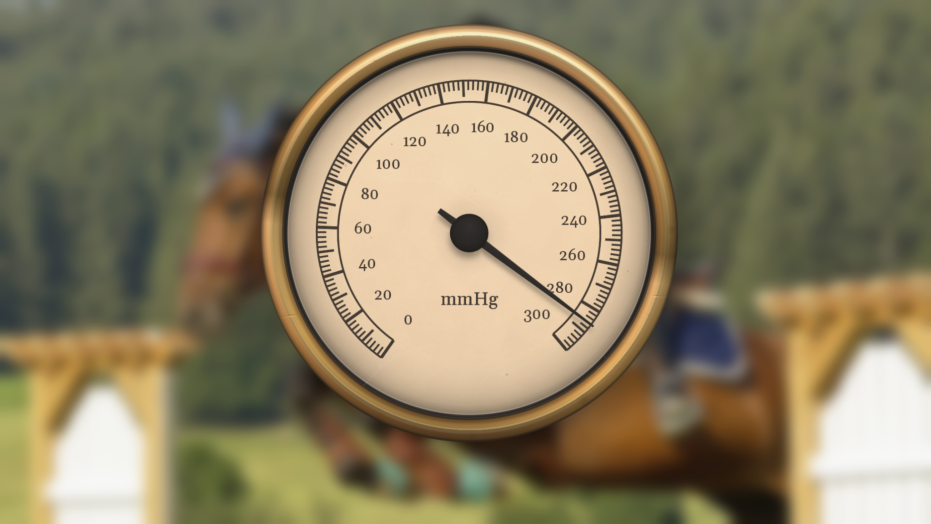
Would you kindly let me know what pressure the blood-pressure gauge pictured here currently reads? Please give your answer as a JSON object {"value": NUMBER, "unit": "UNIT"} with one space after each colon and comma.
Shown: {"value": 286, "unit": "mmHg"}
